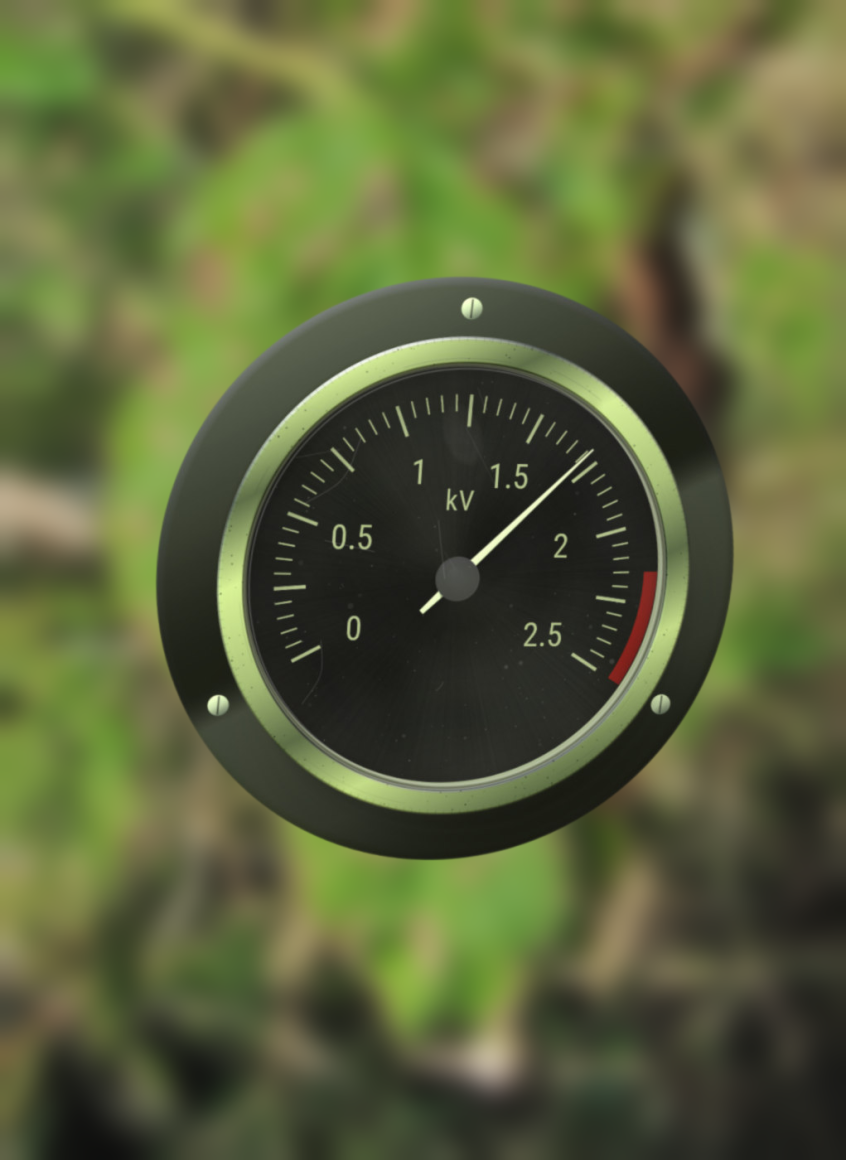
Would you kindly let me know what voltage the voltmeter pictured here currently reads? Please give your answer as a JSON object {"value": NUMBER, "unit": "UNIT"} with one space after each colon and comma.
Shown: {"value": 1.7, "unit": "kV"}
